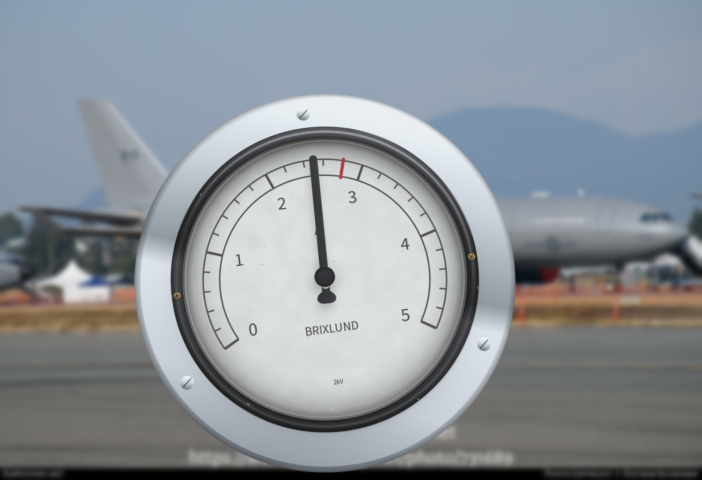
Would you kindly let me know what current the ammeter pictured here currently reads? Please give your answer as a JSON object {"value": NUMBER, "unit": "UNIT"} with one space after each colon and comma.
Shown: {"value": 2.5, "unit": "A"}
